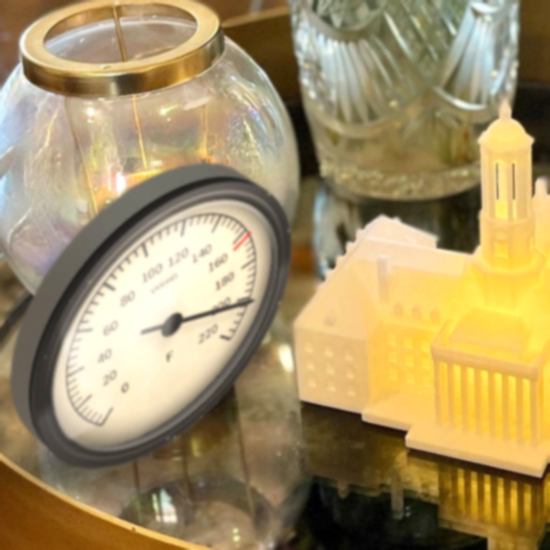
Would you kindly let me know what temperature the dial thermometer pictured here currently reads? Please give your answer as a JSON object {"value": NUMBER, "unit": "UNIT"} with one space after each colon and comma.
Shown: {"value": 200, "unit": "°F"}
